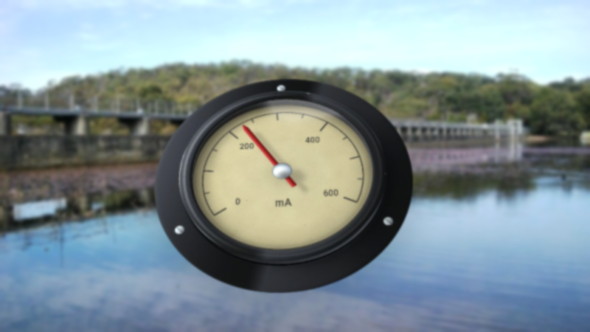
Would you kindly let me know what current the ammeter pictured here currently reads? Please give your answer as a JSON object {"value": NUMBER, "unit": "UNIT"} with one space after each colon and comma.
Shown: {"value": 225, "unit": "mA"}
